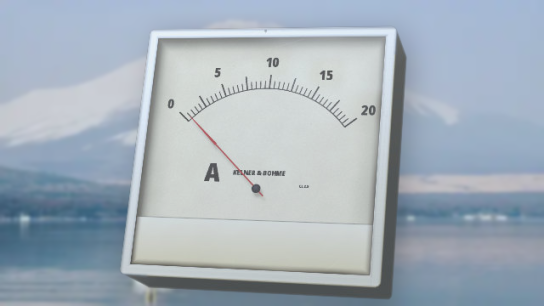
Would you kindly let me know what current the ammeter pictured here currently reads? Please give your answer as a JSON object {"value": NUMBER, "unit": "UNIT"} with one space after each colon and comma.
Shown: {"value": 0.5, "unit": "A"}
